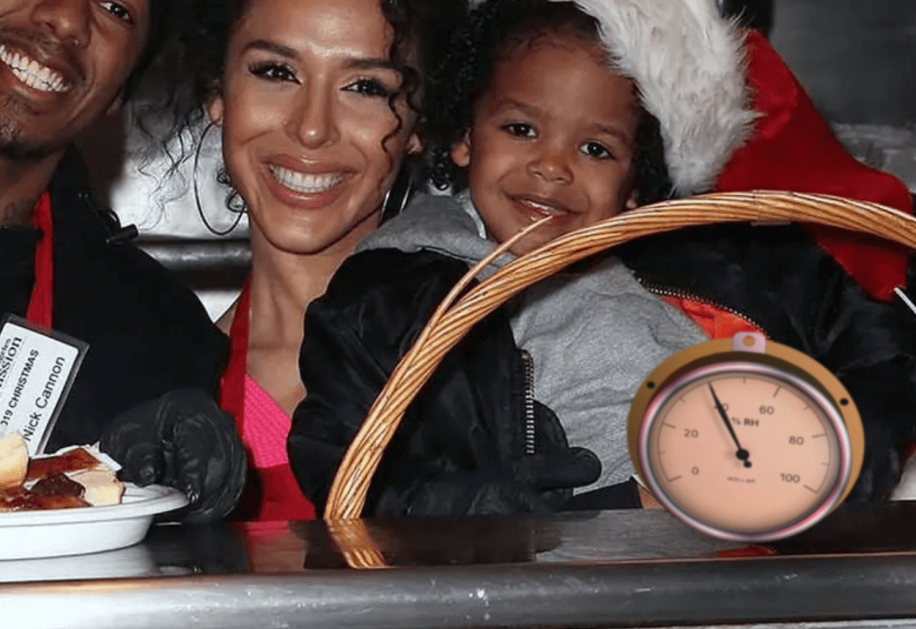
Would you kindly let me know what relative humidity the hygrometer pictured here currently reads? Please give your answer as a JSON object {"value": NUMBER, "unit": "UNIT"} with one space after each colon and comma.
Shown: {"value": 40, "unit": "%"}
